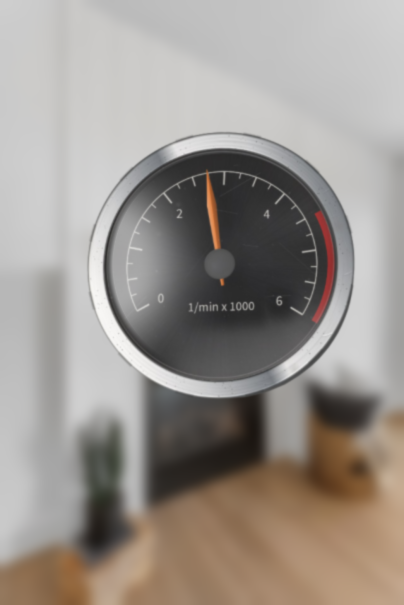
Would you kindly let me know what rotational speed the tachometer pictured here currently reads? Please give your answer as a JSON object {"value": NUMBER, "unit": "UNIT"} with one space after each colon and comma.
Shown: {"value": 2750, "unit": "rpm"}
